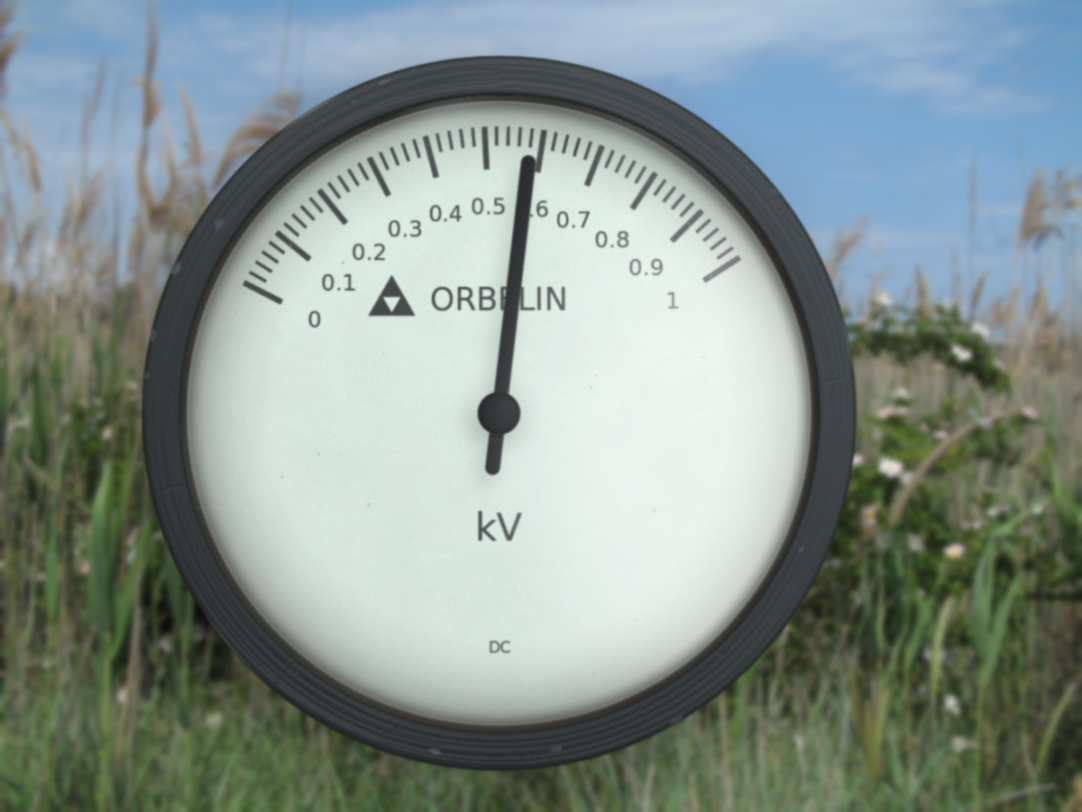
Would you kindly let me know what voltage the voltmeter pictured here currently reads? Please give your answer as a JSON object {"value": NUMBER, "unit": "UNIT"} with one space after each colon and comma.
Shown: {"value": 0.58, "unit": "kV"}
